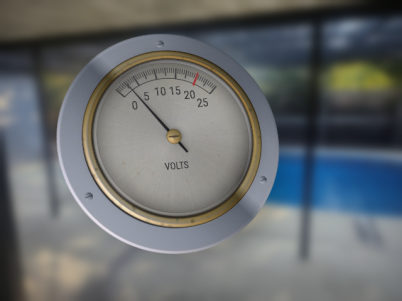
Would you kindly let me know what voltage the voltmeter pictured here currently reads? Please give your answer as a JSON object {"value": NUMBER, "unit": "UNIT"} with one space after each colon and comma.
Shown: {"value": 2.5, "unit": "V"}
